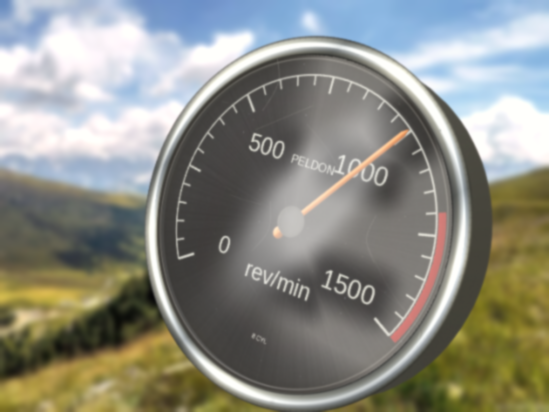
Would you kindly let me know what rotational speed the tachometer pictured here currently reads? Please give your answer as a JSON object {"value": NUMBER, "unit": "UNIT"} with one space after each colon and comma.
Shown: {"value": 1000, "unit": "rpm"}
